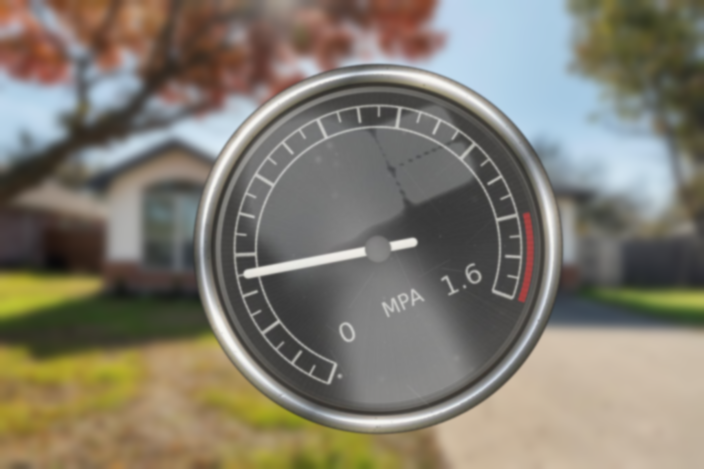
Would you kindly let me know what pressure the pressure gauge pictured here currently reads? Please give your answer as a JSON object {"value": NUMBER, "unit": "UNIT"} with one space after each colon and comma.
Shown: {"value": 0.35, "unit": "MPa"}
